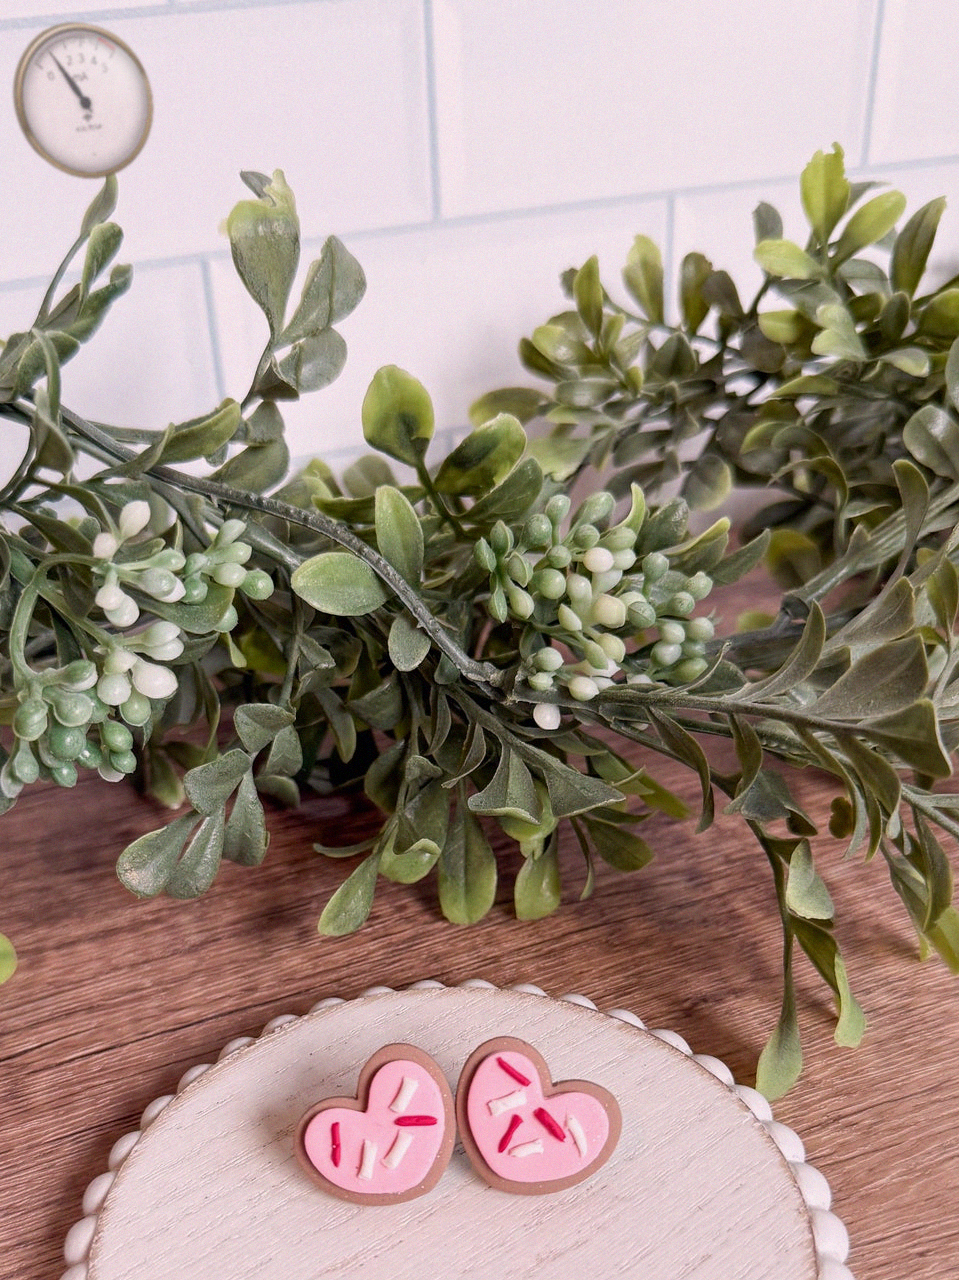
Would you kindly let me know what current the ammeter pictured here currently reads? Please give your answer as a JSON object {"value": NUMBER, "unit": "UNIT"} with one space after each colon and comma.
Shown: {"value": 1, "unit": "mA"}
